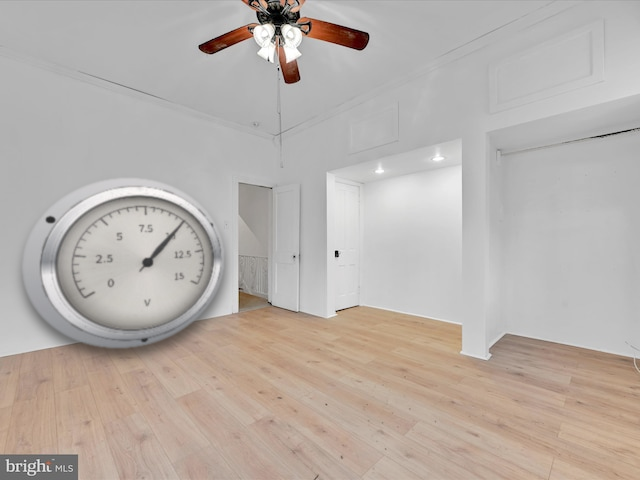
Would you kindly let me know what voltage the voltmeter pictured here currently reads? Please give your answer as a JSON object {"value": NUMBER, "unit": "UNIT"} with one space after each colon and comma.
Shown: {"value": 10, "unit": "V"}
